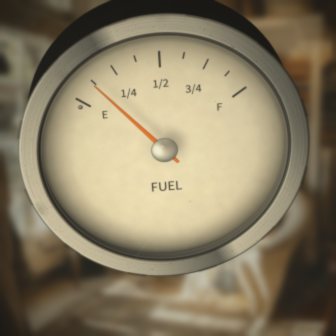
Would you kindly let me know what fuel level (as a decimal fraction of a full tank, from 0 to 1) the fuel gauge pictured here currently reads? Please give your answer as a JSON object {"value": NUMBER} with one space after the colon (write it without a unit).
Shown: {"value": 0.125}
